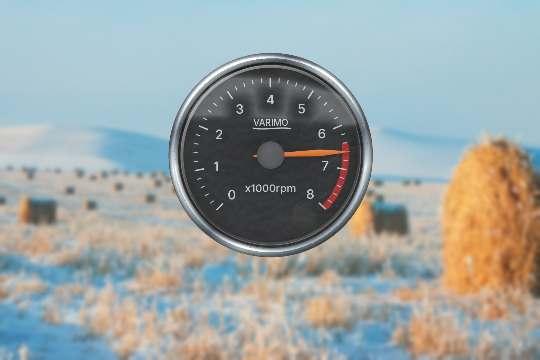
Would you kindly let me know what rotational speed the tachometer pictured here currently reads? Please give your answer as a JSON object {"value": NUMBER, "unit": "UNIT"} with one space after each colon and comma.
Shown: {"value": 6600, "unit": "rpm"}
